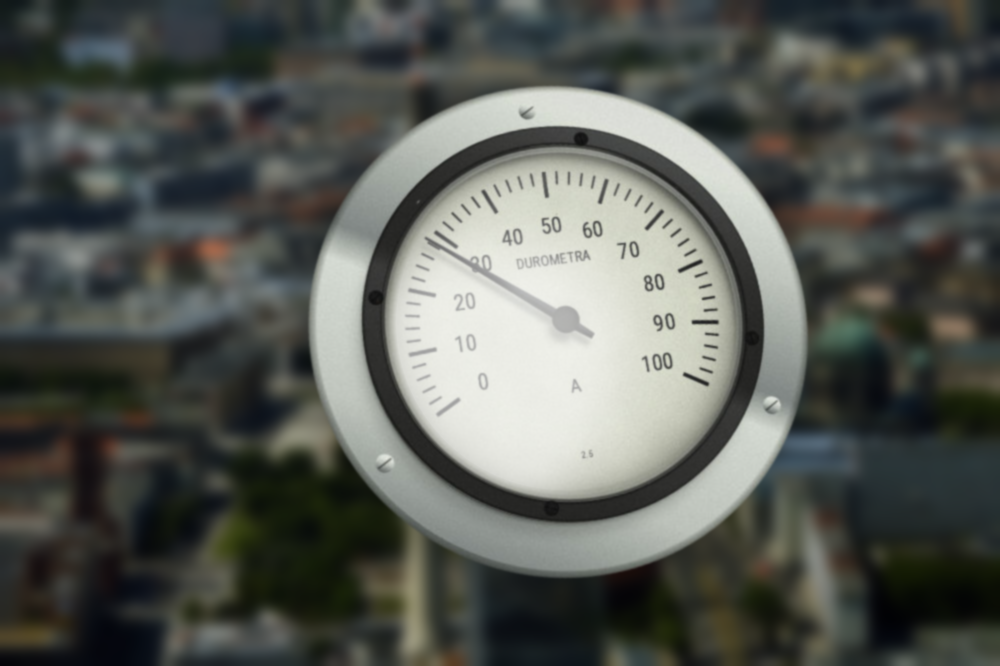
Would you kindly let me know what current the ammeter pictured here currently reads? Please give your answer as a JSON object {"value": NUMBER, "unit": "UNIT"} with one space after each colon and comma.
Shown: {"value": 28, "unit": "A"}
